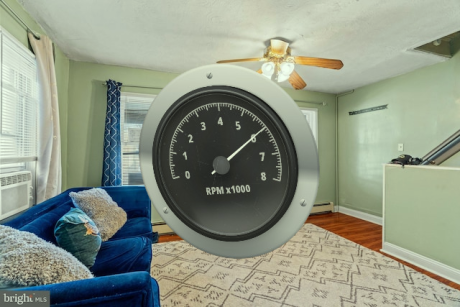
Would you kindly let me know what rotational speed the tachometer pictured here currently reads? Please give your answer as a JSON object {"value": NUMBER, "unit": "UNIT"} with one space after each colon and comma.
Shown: {"value": 6000, "unit": "rpm"}
